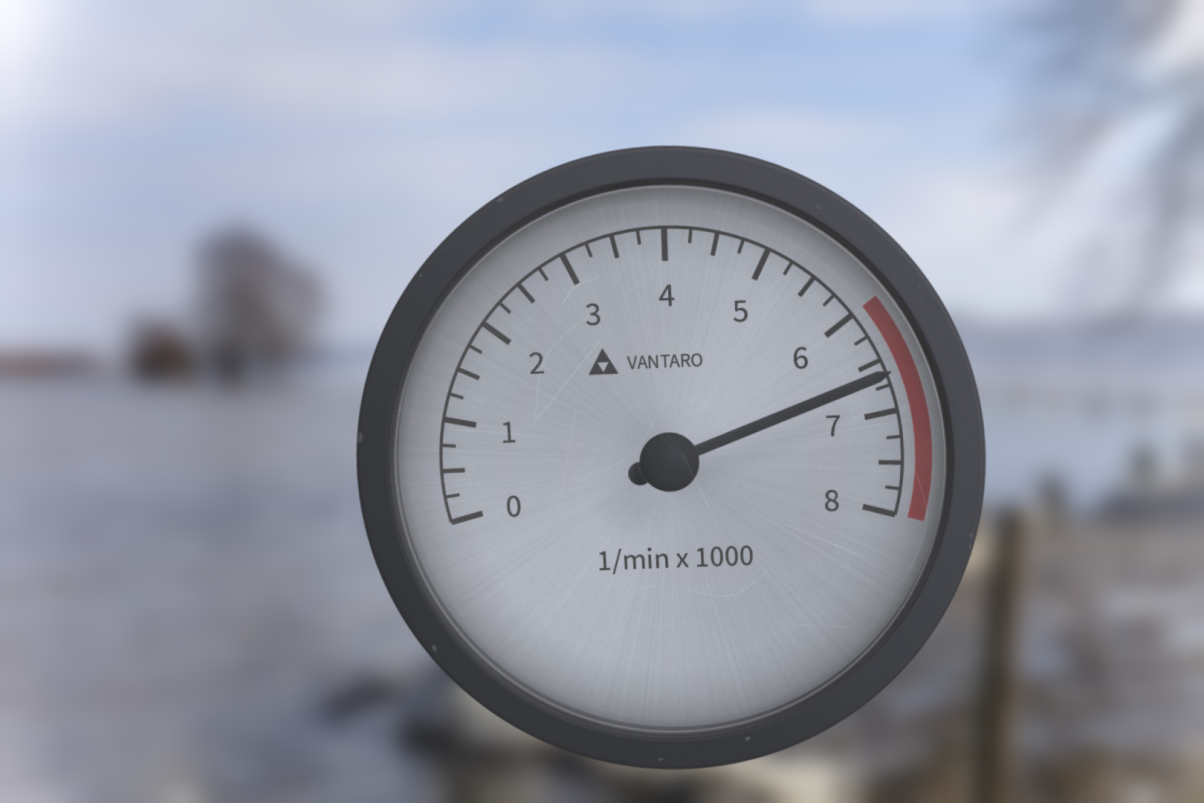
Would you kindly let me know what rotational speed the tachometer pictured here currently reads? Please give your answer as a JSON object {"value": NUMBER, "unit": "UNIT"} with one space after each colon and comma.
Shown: {"value": 6625, "unit": "rpm"}
